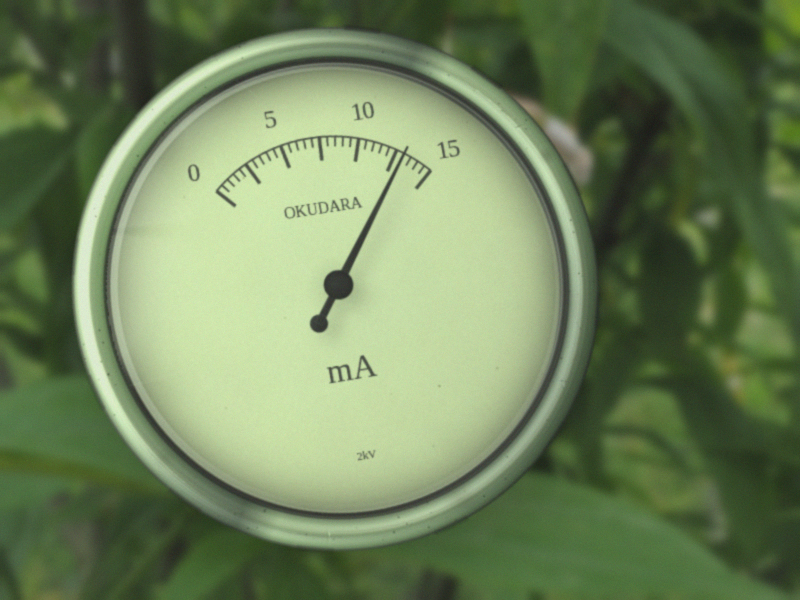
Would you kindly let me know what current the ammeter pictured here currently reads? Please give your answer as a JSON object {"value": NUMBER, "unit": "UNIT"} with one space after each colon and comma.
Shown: {"value": 13, "unit": "mA"}
